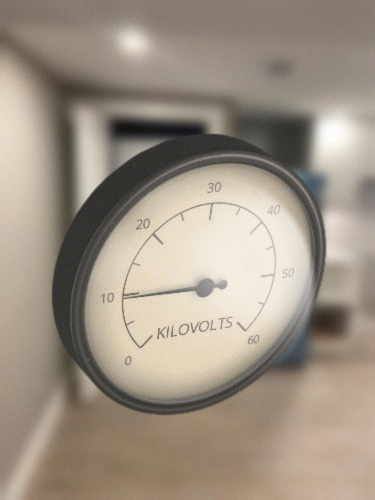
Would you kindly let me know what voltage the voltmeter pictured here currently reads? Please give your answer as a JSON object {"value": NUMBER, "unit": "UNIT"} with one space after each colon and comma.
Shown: {"value": 10, "unit": "kV"}
